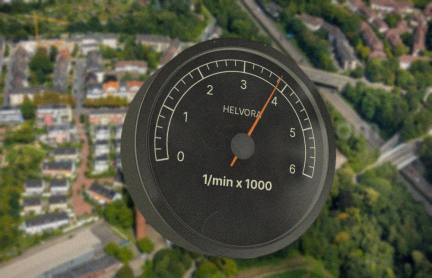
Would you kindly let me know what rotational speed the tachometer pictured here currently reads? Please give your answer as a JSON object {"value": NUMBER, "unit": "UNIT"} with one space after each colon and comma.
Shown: {"value": 3800, "unit": "rpm"}
